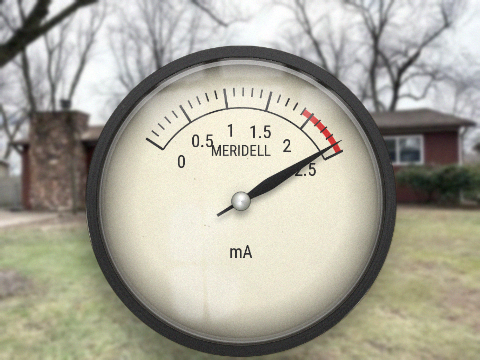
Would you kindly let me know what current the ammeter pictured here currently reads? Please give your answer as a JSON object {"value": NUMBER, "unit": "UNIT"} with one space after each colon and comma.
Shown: {"value": 2.4, "unit": "mA"}
